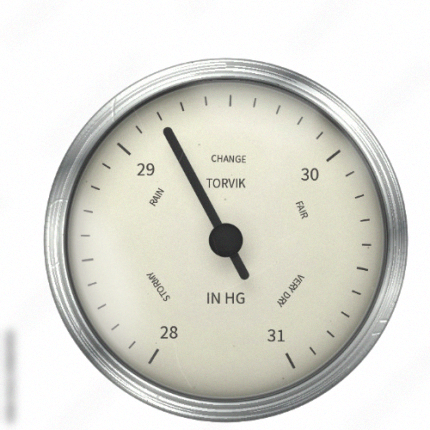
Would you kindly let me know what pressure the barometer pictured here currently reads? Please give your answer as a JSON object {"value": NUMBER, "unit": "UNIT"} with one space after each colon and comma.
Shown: {"value": 29.2, "unit": "inHg"}
